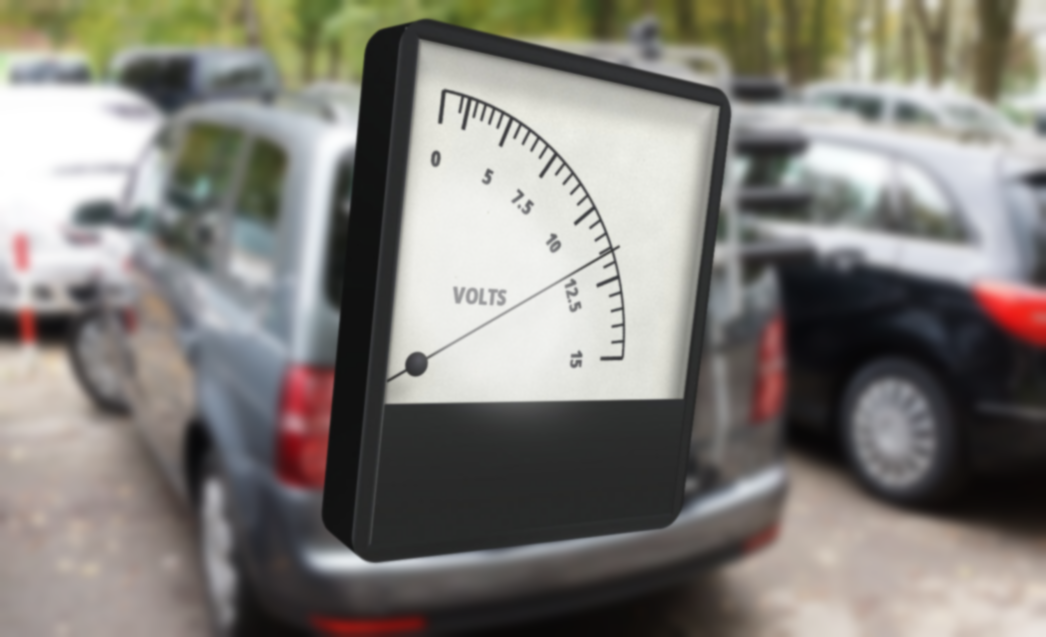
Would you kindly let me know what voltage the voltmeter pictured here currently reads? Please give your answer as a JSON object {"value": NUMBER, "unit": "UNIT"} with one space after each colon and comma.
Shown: {"value": 11.5, "unit": "V"}
